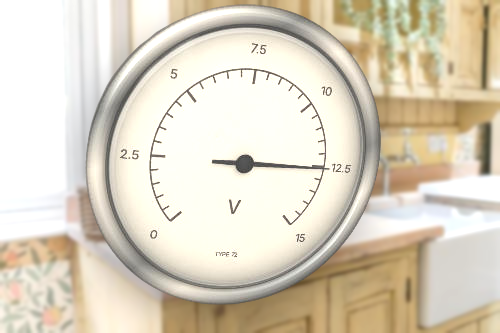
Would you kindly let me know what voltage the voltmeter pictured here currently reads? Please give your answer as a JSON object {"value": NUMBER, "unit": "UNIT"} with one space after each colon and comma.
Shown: {"value": 12.5, "unit": "V"}
